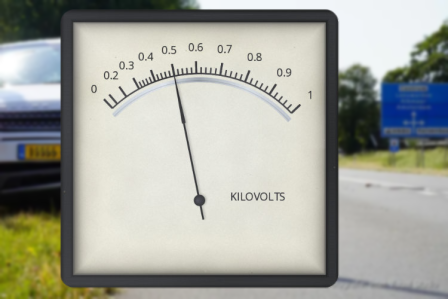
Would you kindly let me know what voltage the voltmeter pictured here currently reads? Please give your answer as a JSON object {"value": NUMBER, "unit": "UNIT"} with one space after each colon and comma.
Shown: {"value": 0.5, "unit": "kV"}
